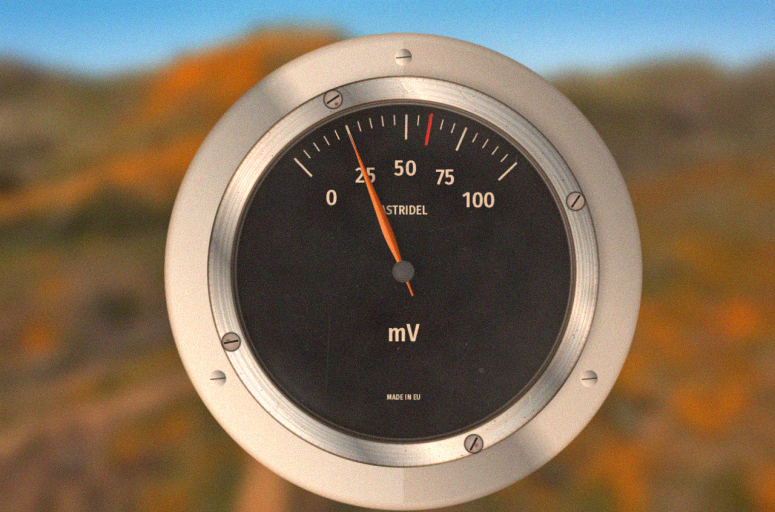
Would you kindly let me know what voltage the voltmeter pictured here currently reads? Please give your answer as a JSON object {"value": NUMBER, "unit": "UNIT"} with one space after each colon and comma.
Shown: {"value": 25, "unit": "mV"}
